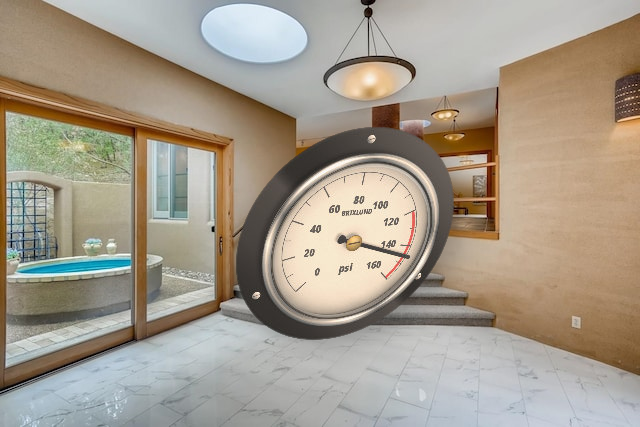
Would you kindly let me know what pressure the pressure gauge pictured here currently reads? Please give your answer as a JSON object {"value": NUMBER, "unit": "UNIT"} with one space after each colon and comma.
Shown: {"value": 145, "unit": "psi"}
